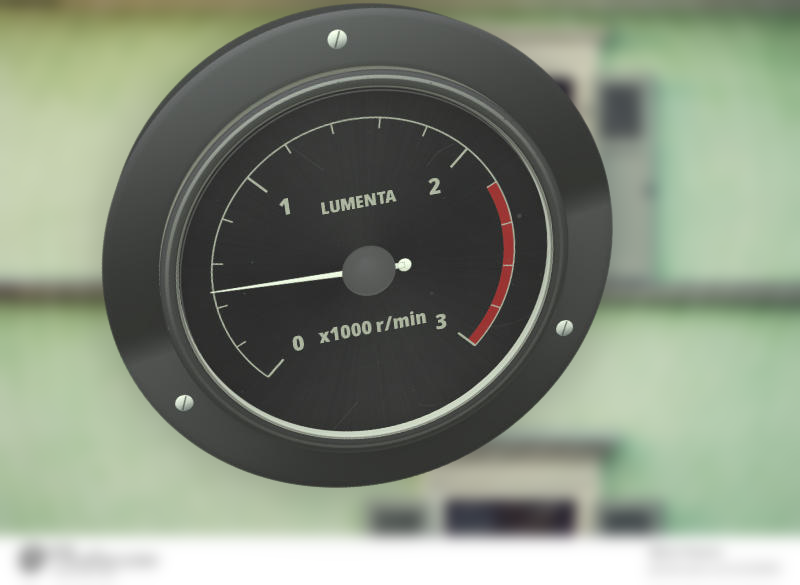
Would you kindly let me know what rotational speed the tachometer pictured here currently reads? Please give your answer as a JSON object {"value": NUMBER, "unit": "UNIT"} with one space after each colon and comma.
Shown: {"value": 500, "unit": "rpm"}
